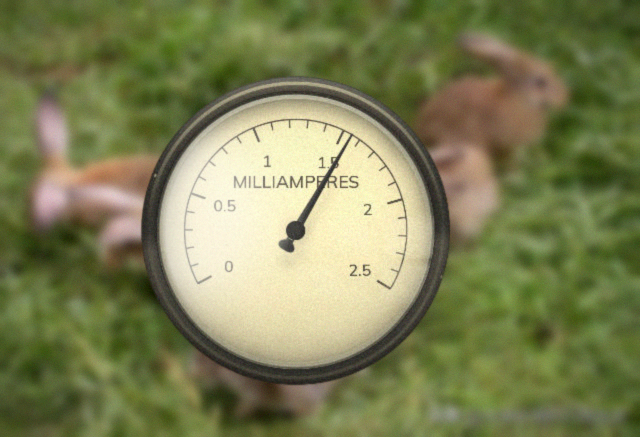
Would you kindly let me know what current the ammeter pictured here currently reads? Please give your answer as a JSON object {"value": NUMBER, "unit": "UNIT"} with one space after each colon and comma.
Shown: {"value": 1.55, "unit": "mA"}
